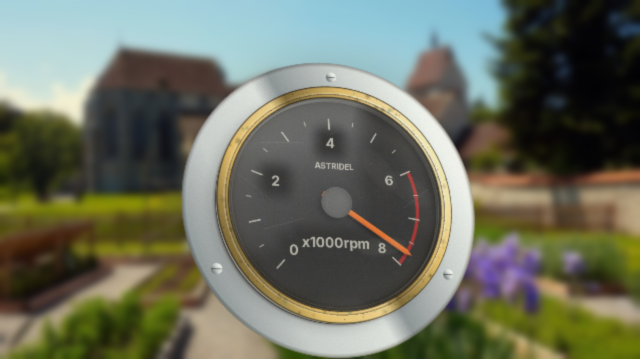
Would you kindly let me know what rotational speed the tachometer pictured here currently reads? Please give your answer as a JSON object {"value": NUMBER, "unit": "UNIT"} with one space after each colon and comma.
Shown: {"value": 7750, "unit": "rpm"}
